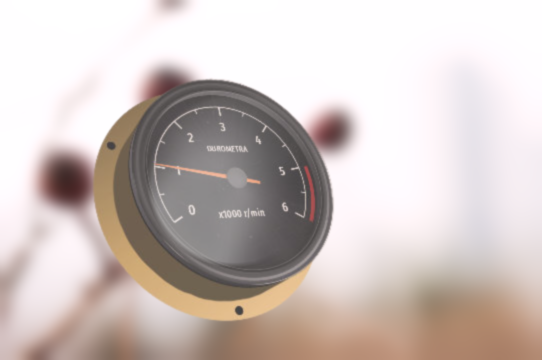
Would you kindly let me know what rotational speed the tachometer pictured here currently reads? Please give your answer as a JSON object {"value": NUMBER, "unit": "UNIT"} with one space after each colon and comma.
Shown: {"value": 1000, "unit": "rpm"}
